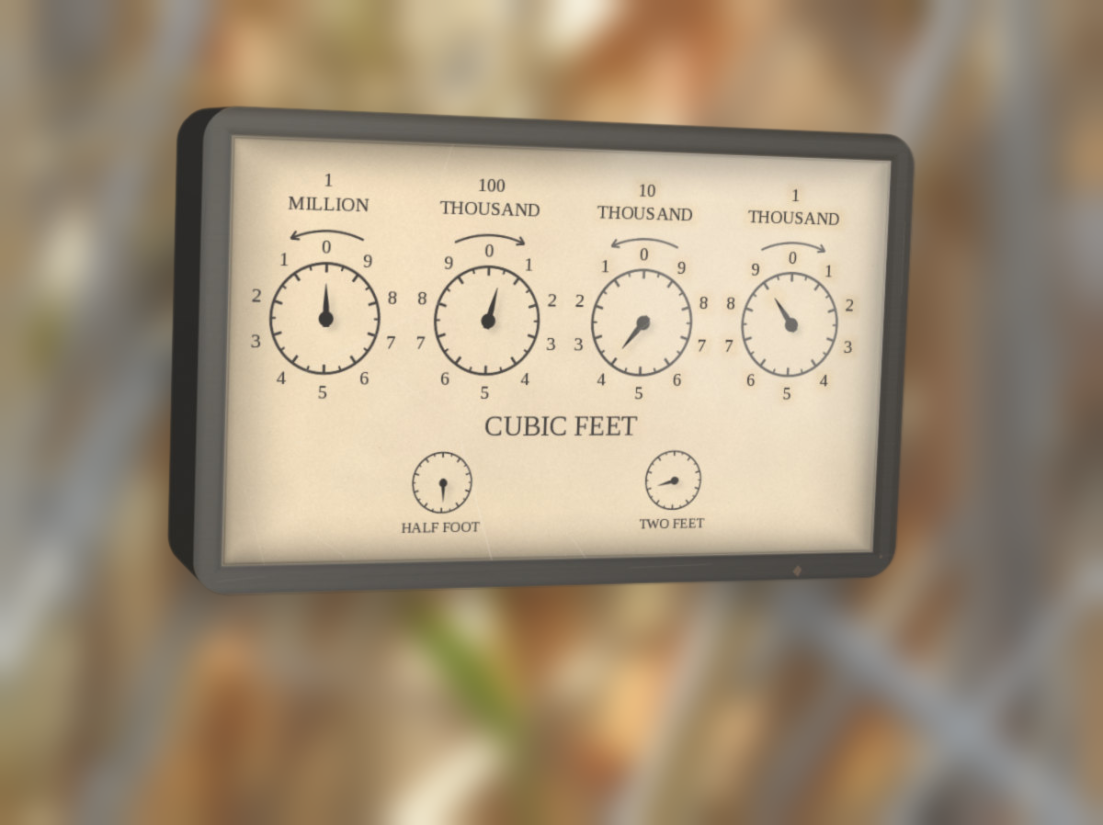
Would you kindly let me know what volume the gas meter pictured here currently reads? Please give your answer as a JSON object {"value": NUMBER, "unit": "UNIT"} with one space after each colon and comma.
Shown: {"value": 3900, "unit": "ft³"}
